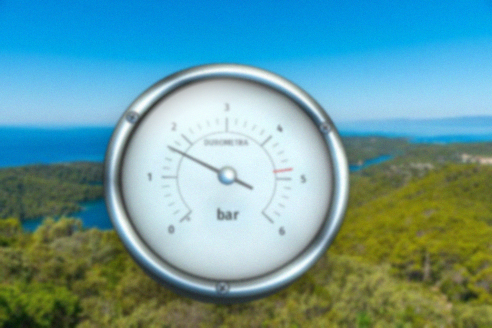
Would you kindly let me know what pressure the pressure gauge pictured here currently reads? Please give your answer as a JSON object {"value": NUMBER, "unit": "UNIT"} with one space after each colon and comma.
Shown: {"value": 1.6, "unit": "bar"}
